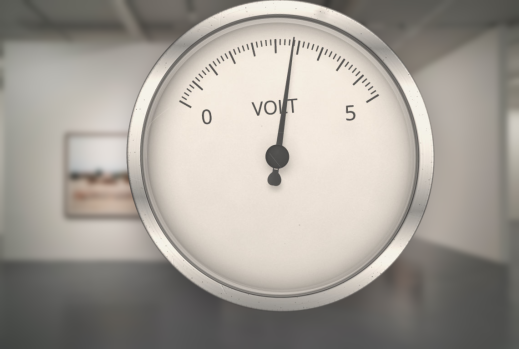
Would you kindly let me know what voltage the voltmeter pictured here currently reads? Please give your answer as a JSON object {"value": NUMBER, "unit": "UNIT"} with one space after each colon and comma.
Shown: {"value": 2.9, "unit": "V"}
